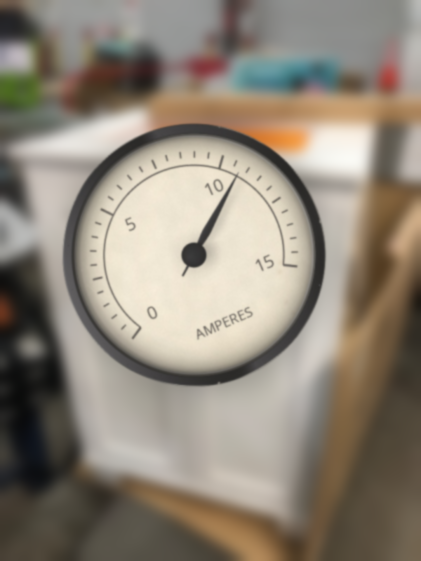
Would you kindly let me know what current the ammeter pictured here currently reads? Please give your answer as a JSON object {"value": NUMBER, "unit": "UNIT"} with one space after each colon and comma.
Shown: {"value": 10.75, "unit": "A"}
